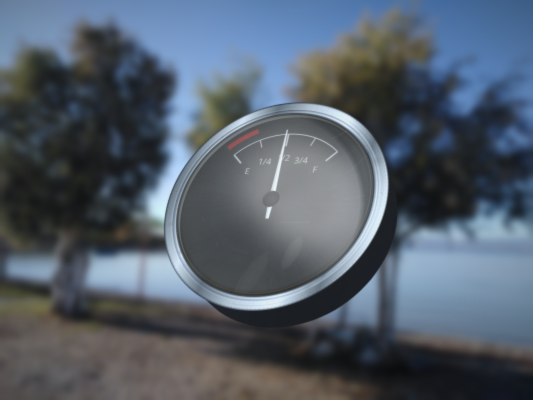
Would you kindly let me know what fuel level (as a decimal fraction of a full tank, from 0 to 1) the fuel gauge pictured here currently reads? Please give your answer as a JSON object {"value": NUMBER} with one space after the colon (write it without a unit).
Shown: {"value": 0.5}
